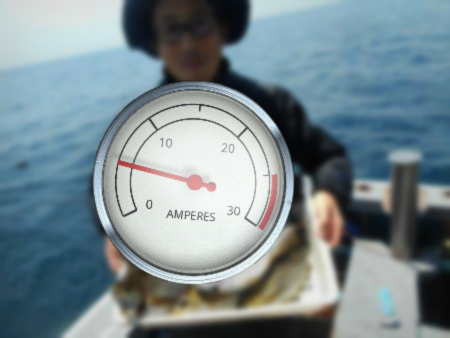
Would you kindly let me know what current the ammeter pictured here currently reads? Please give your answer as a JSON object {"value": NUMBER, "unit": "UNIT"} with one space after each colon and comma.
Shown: {"value": 5, "unit": "A"}
